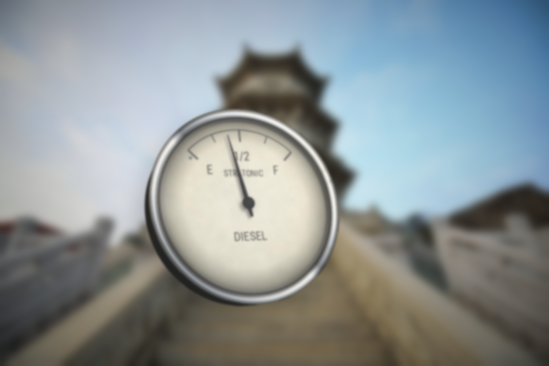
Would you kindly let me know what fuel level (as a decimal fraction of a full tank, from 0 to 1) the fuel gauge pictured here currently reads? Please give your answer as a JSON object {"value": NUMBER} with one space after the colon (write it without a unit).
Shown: {"value": 0.375}
